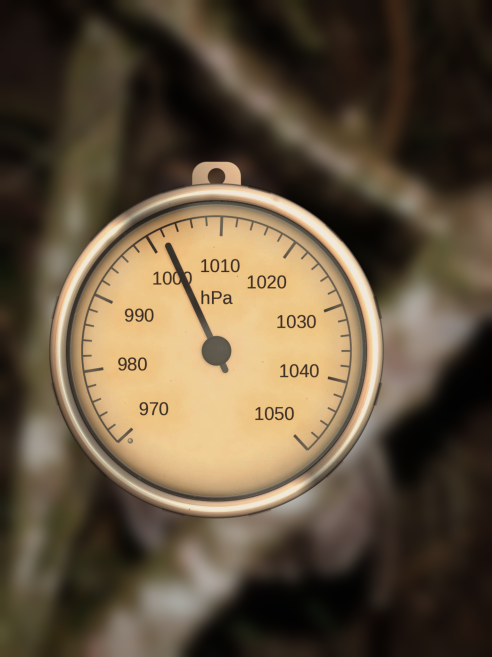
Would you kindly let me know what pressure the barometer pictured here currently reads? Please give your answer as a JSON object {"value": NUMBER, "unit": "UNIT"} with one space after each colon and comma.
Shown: {"value": 1002, "unit": "hPa"}
